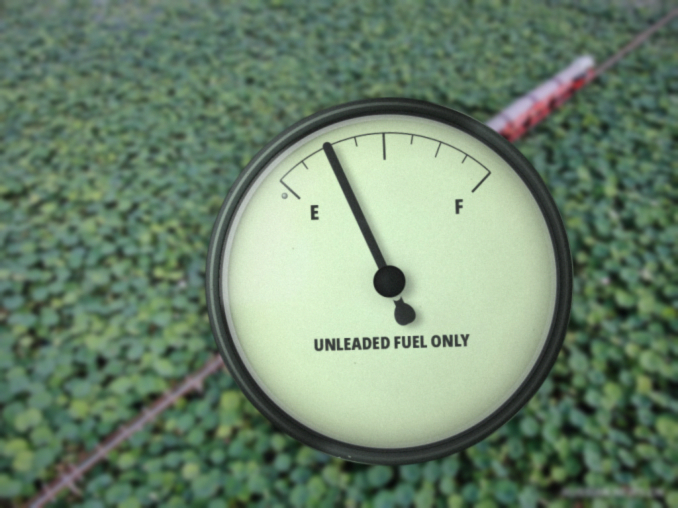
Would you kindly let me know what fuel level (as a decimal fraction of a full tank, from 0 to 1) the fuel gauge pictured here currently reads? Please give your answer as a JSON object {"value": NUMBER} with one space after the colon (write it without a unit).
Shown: {"value": 0.25}
